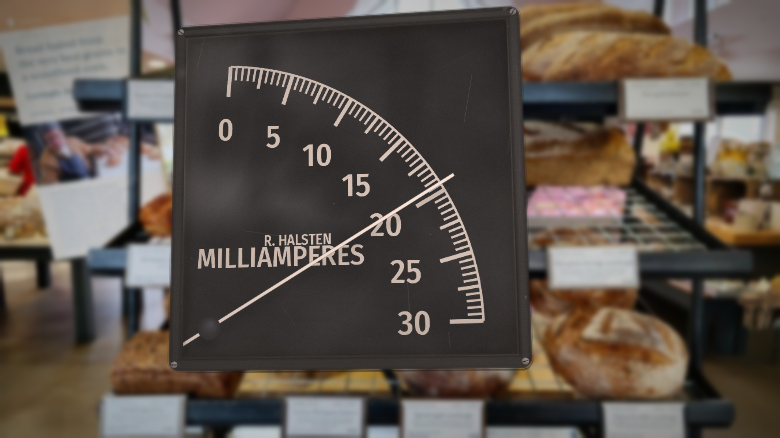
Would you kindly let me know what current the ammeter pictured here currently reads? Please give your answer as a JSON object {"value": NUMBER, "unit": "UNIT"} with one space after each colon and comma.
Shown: {"value": 19.5, "unit": "mA"}
